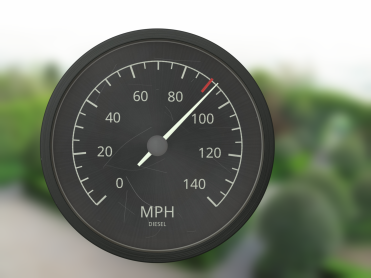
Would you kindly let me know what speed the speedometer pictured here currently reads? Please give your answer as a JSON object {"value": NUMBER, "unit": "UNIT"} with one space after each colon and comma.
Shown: {"value": 92.5, "unit": "mph"}
